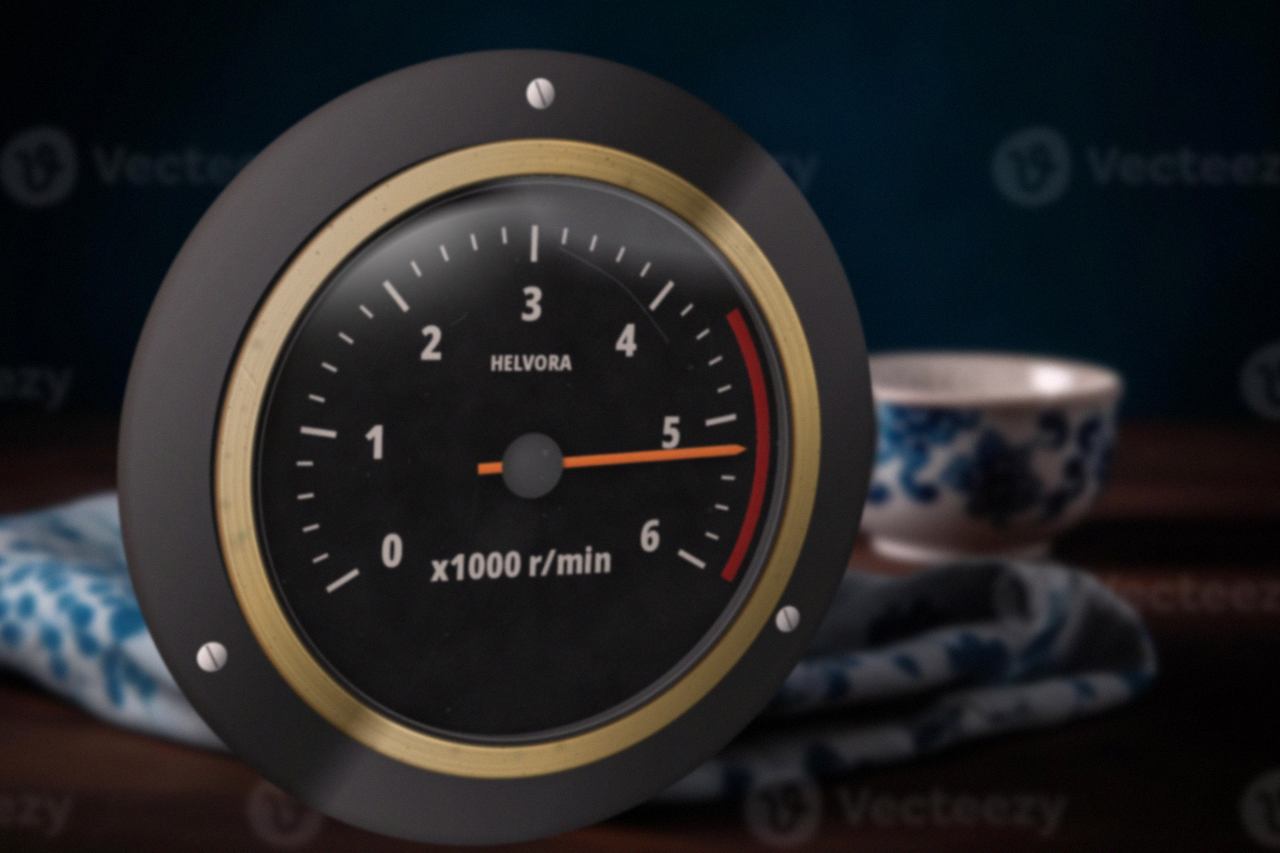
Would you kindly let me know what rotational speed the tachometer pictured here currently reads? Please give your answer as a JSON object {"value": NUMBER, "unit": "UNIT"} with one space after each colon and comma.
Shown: {"value": 5200, "unit": "rpm"}
